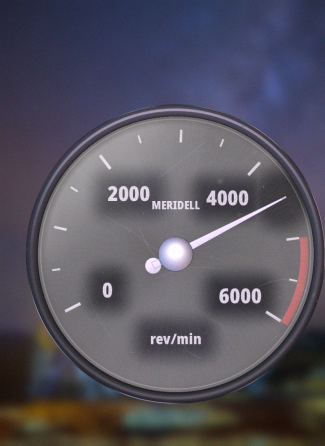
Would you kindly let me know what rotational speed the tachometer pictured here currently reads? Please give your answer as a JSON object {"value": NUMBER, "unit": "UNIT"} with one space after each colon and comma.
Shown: {"value": 4500, "unit": "rpm"}
